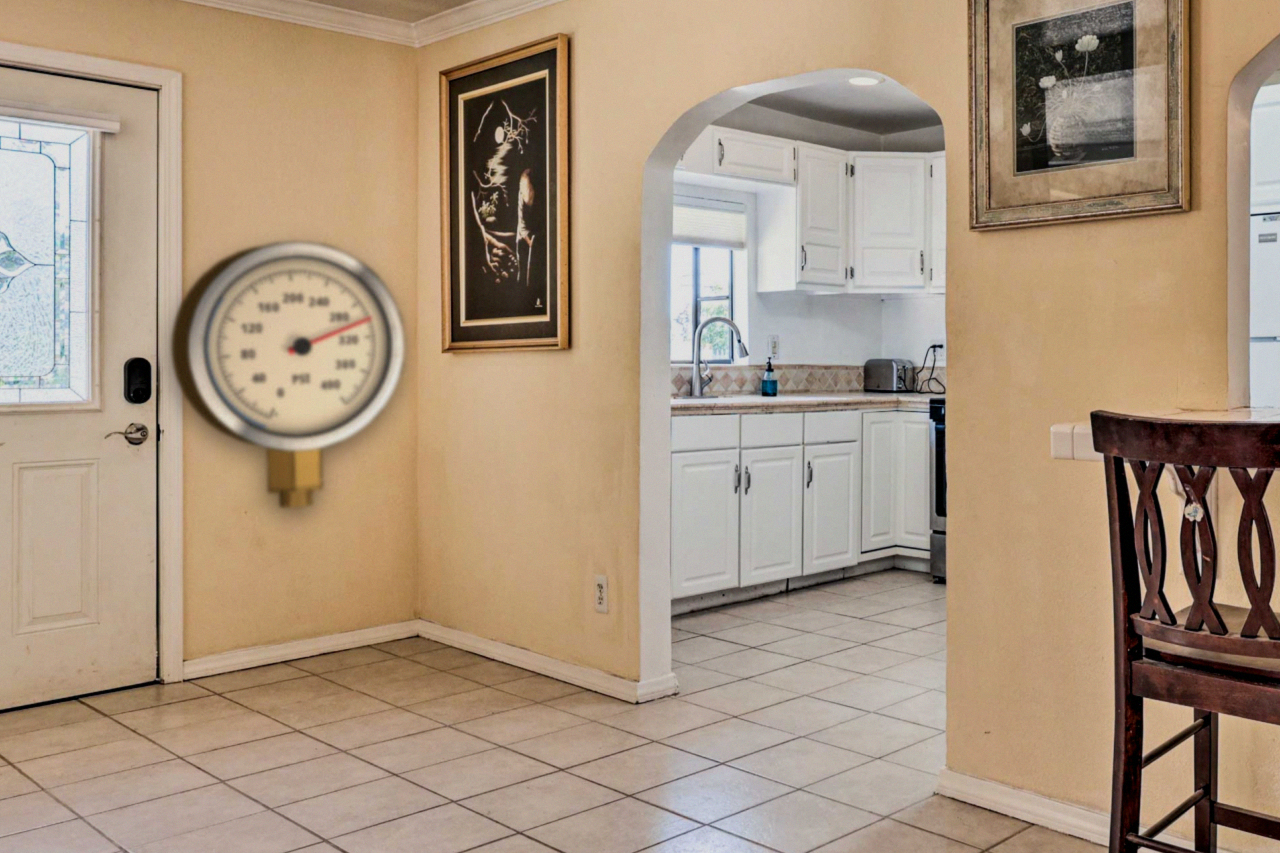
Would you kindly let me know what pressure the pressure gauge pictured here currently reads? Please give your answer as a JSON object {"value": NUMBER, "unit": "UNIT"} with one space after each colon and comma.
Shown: {"value": 300, "unit": "psi"}
